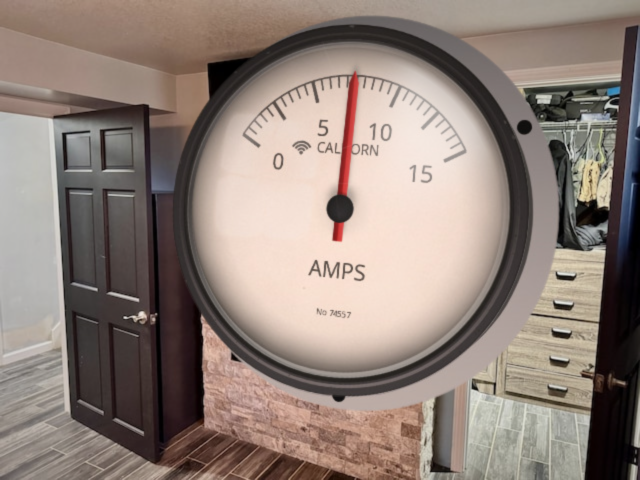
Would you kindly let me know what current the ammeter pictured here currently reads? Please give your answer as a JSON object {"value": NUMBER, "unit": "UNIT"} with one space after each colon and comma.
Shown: {"value": 7.5, "unit": "A"}
